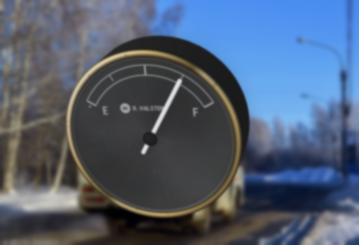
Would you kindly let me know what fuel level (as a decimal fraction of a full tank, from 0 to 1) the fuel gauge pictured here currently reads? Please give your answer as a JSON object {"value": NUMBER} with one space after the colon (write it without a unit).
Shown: {"value": 0.75}
